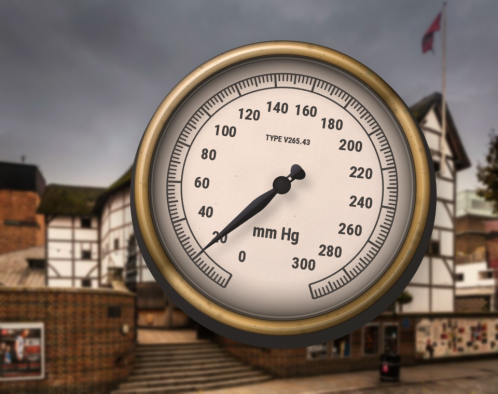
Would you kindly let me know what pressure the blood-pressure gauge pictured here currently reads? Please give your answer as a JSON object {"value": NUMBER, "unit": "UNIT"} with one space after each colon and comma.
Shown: {"value": 20, "unit": "mmHg"}
